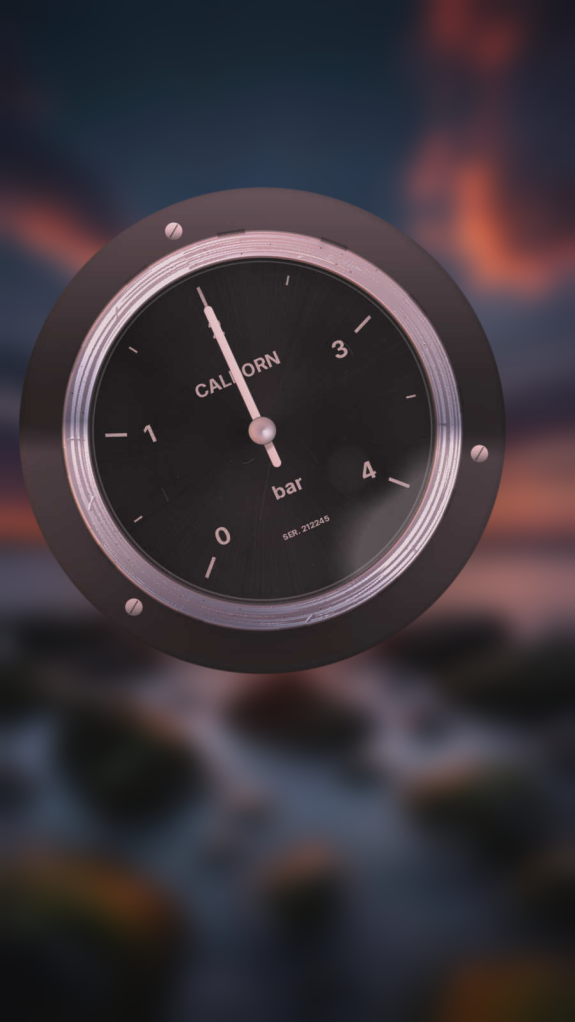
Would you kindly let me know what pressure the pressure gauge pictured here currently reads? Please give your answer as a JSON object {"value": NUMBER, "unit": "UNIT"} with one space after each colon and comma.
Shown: {"value": 2, "unit": "bar"}
